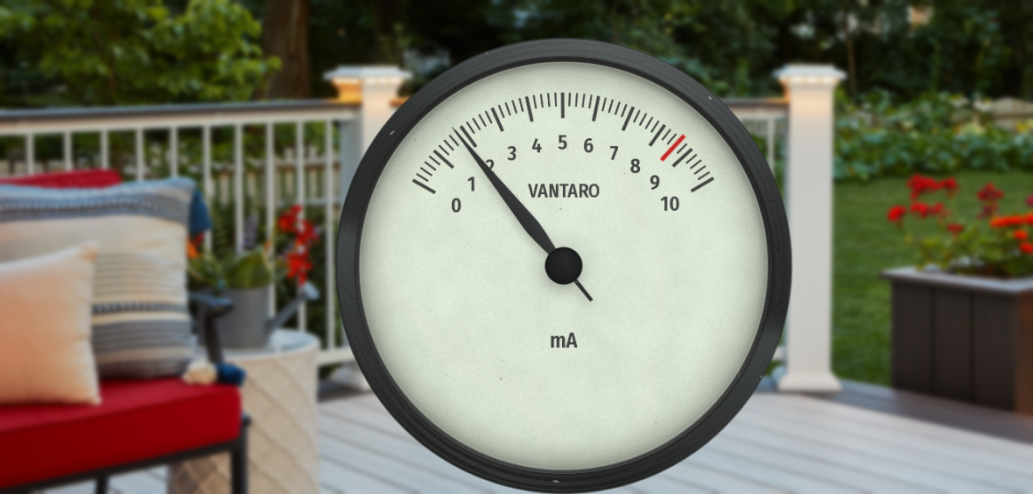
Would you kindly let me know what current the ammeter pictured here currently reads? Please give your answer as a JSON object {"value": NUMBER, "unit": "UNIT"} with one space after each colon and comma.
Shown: {"value": 1.8, "unit": "mA"}
